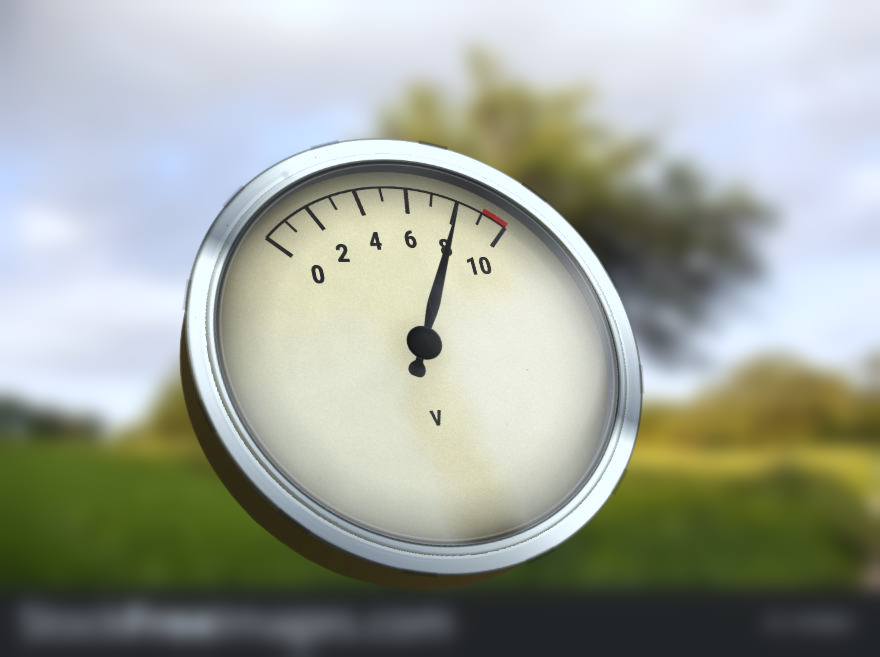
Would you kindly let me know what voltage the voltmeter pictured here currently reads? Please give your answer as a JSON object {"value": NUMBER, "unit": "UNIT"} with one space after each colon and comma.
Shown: {"value": 8, "unit": "V"}
